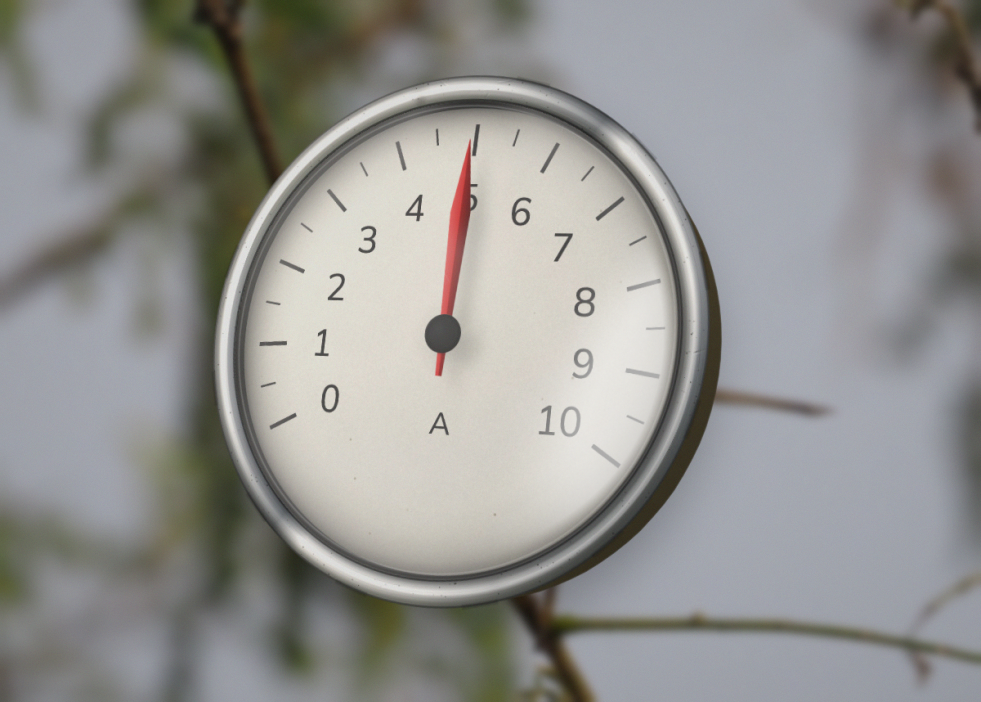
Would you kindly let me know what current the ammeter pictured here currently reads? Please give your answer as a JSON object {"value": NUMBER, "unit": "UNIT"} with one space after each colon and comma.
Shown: {"value": 5, "unit": "A"}
